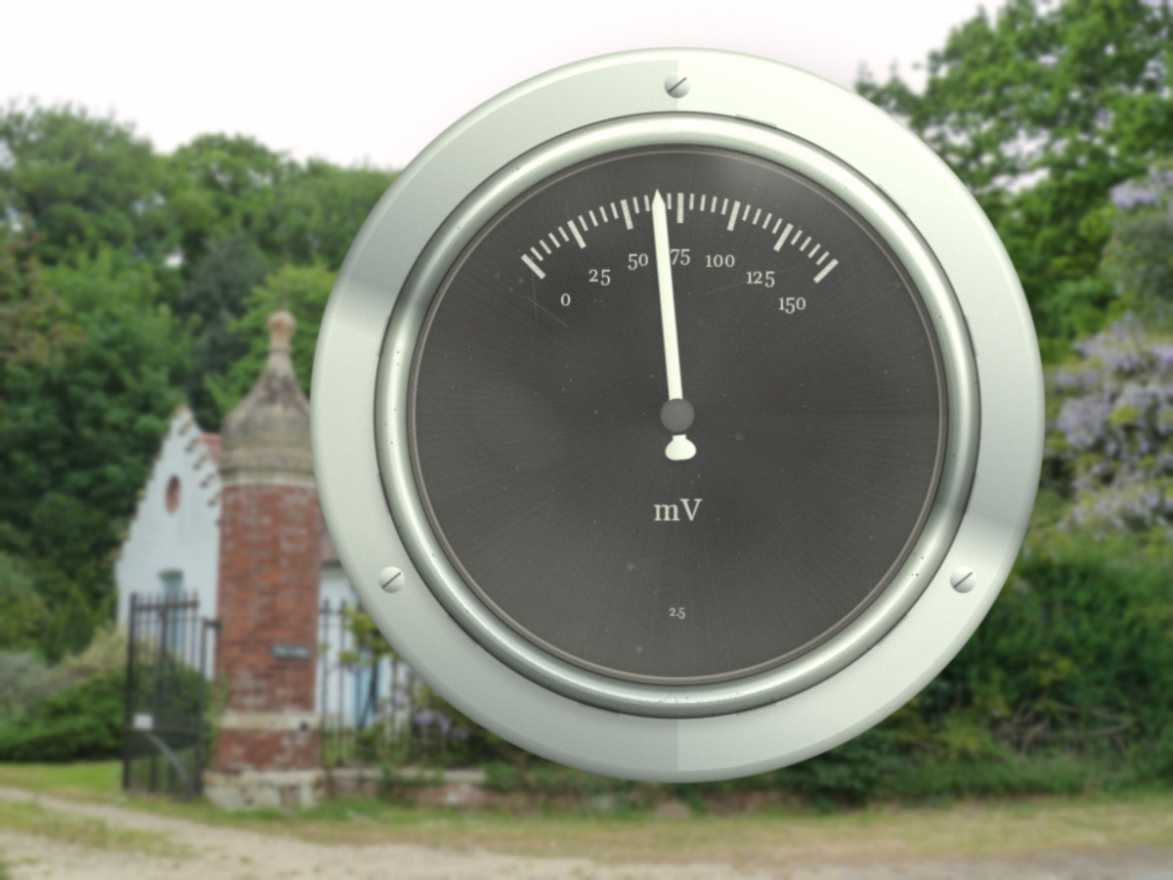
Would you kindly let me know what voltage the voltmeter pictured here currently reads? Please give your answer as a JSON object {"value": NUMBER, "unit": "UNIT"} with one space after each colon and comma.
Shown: {"value": 65, "unit": "mV"}
